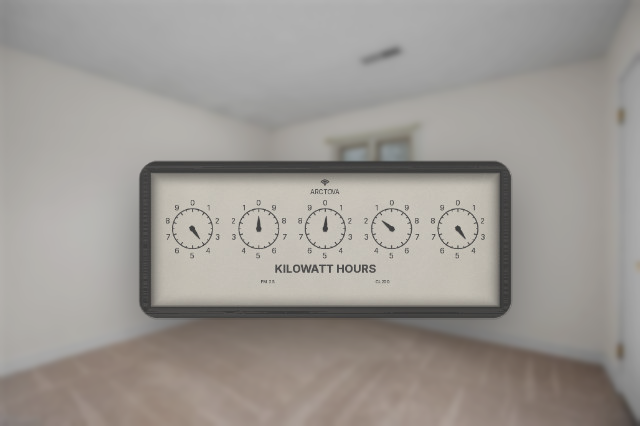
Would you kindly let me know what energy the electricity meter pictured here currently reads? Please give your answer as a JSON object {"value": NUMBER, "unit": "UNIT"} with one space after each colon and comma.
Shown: {"value": 40014, "unit": "kWh"}
